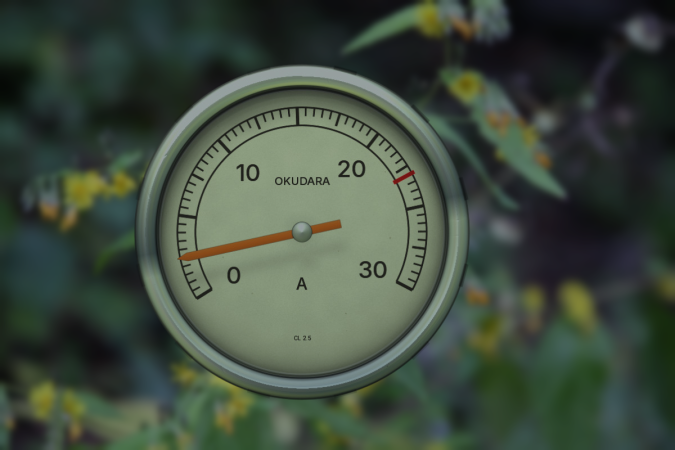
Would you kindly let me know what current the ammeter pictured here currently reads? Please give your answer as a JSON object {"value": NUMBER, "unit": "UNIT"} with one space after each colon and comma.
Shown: {"value": 2.5, "unit": "A"}
